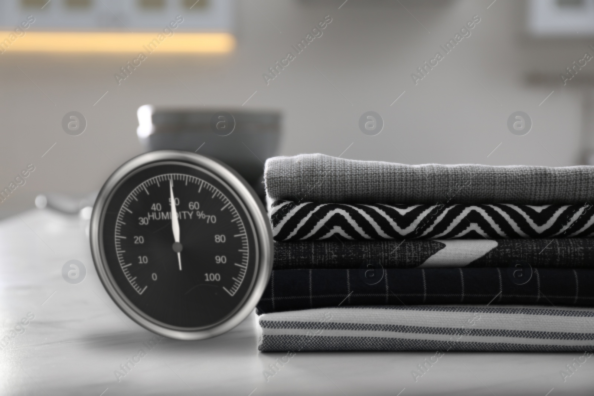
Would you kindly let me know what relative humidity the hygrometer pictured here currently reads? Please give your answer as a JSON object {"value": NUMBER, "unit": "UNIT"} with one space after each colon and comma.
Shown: {"value": 50, "unit": "%"}
